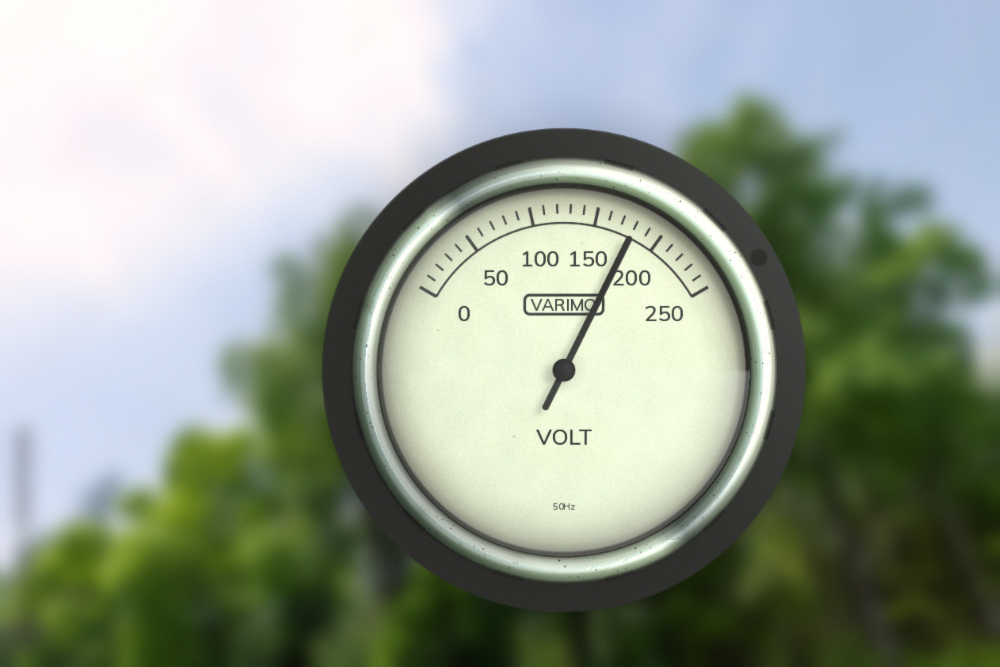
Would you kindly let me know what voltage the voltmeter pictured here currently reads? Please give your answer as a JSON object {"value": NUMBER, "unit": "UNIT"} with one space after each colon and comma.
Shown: {"value": 180, "unit": "V"}
